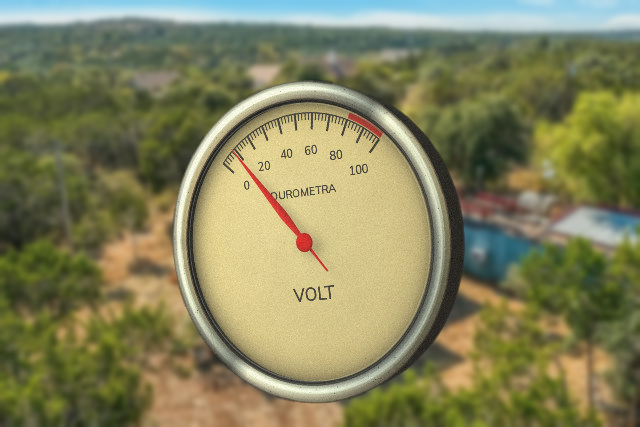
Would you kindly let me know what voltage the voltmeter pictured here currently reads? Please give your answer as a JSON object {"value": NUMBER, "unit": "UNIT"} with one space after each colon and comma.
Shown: {"value": 10, "unit": "V"}
